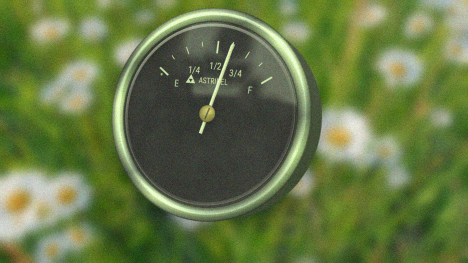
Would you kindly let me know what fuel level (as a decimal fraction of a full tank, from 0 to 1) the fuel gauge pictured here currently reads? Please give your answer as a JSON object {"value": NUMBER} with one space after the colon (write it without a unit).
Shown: {"value": 0.625}
